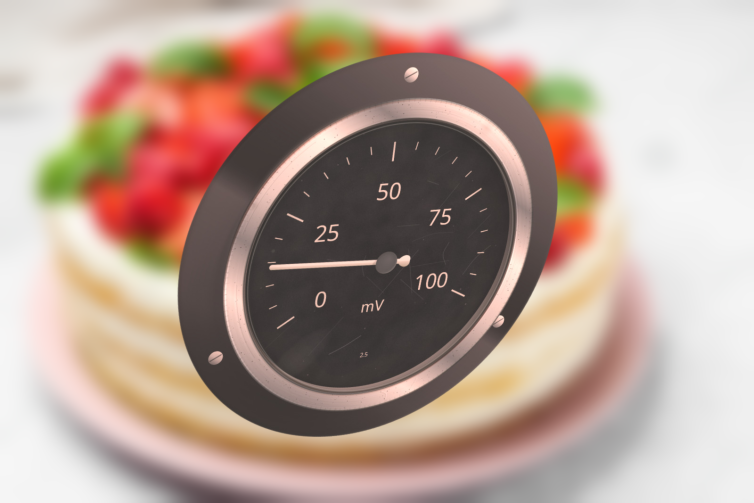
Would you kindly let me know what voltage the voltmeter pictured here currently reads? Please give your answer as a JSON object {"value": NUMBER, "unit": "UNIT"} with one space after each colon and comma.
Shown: {"value": 15, "unit": "mV"}
